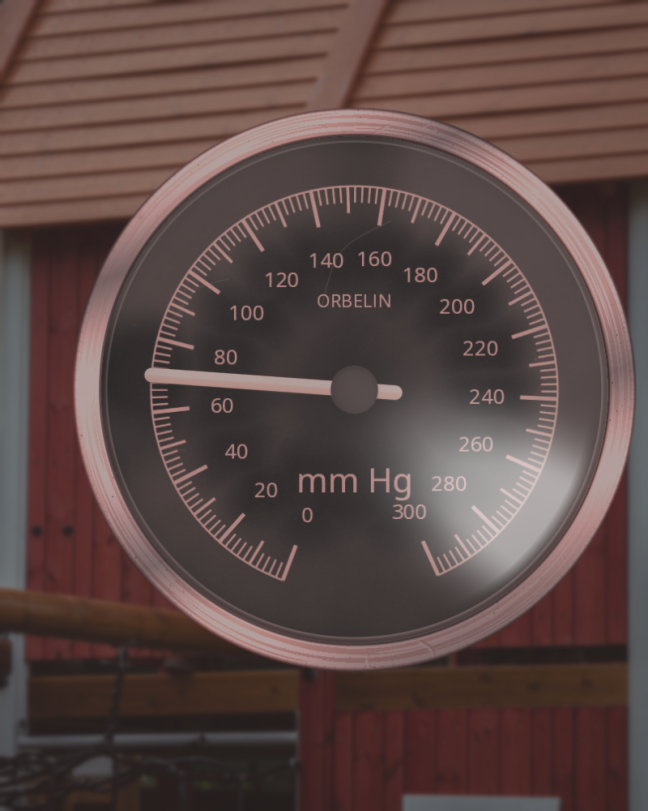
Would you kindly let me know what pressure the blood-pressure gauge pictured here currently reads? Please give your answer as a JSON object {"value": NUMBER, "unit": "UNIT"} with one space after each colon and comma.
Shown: {"value": 70, "unit": "mmHg"}
